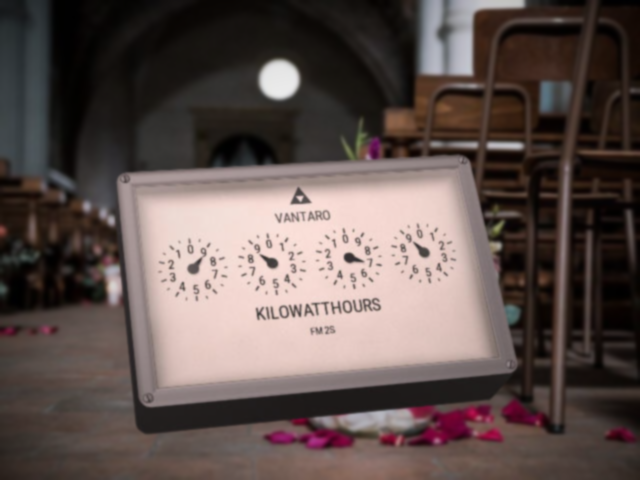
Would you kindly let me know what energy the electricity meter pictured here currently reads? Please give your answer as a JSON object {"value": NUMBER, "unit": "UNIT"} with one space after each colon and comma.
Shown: {"value": 8869, "unit": "kWh"}
